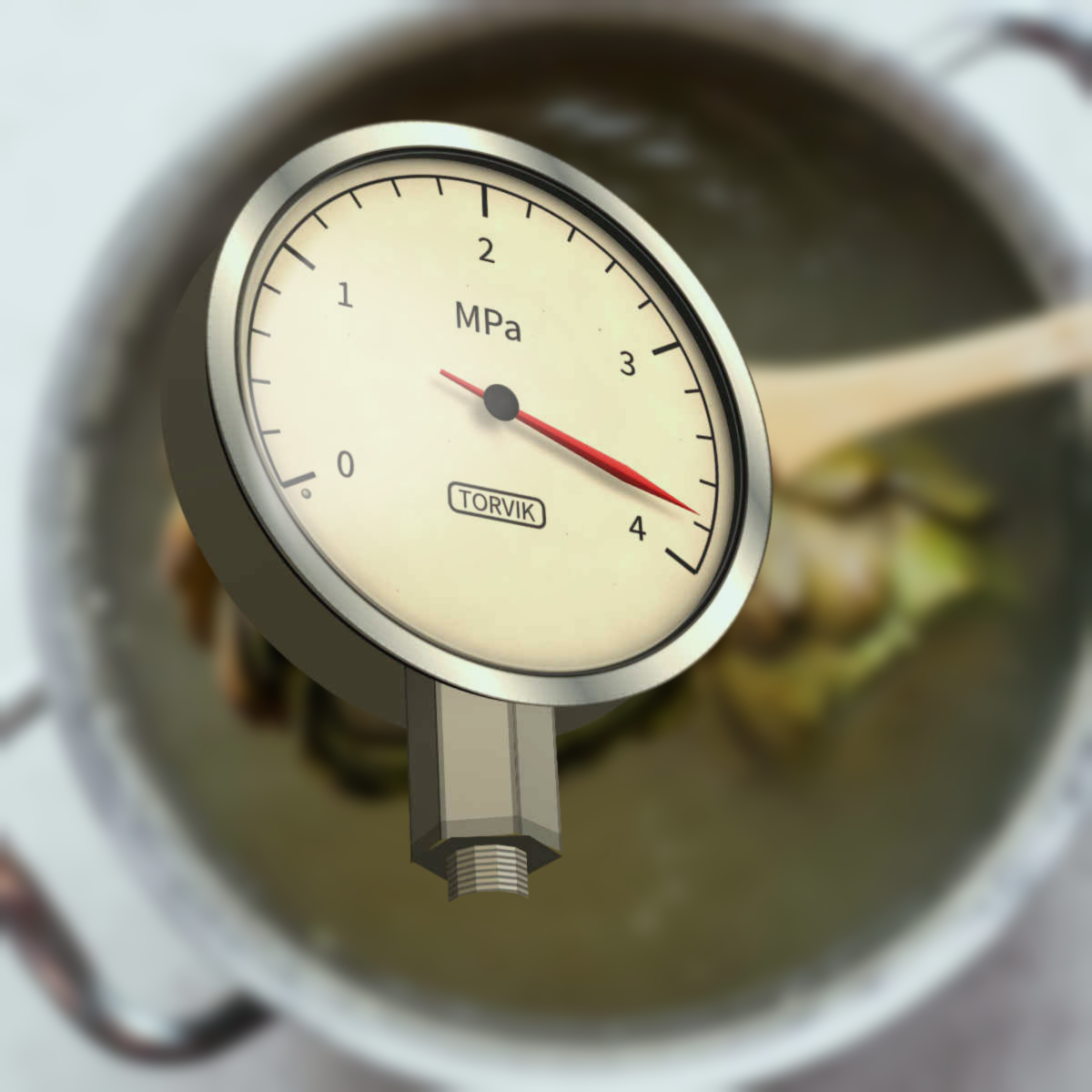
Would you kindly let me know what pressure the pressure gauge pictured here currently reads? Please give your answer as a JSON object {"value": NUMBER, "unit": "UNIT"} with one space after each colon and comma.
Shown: {"value": 3.8, "unit": "MPa"}
